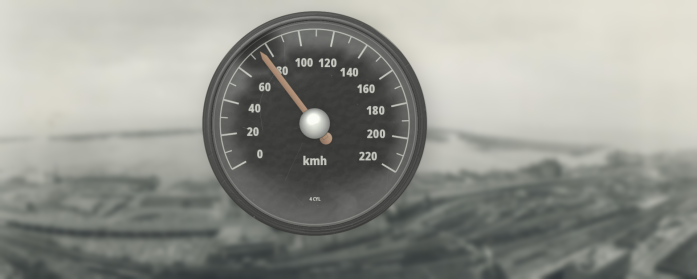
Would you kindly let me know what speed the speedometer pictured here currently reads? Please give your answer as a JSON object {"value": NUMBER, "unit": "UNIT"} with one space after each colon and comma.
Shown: {"value": 75, "unit": "km/h"}
